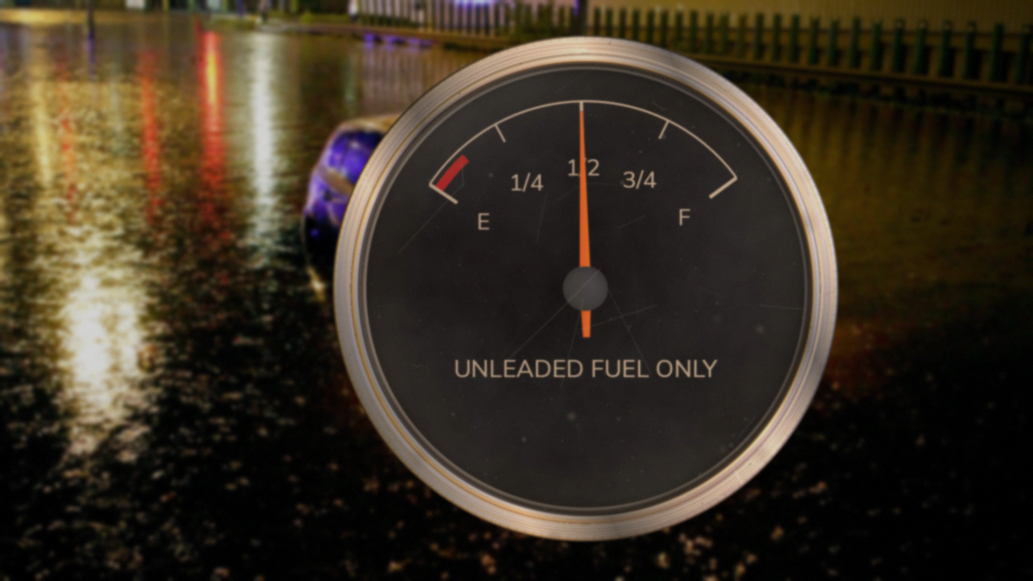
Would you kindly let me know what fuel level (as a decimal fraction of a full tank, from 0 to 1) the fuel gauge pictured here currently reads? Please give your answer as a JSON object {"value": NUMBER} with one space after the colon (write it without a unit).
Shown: {"value": 0.5}
